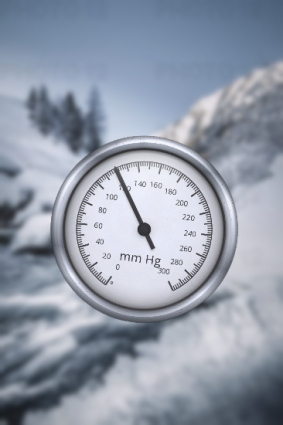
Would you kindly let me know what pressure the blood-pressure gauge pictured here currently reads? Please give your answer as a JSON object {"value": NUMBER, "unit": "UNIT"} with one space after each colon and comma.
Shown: {"value": 120, "unit": "mmHg"}
